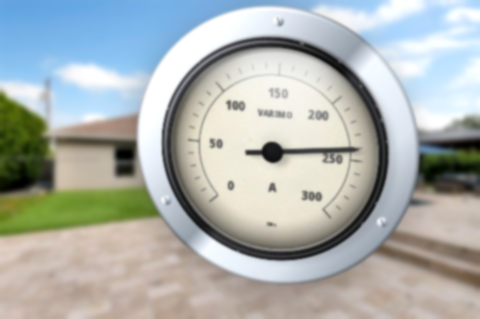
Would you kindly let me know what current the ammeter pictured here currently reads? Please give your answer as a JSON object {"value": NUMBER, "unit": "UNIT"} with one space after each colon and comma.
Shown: {"value": 240, "unit": "A"}
